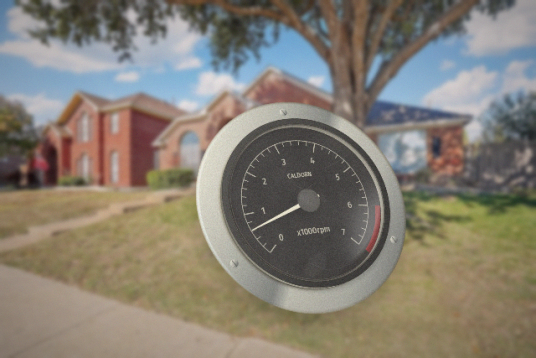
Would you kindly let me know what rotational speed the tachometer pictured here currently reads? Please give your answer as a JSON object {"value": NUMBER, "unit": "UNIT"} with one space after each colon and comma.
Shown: {"value": 600, "unit": "rpm"}
